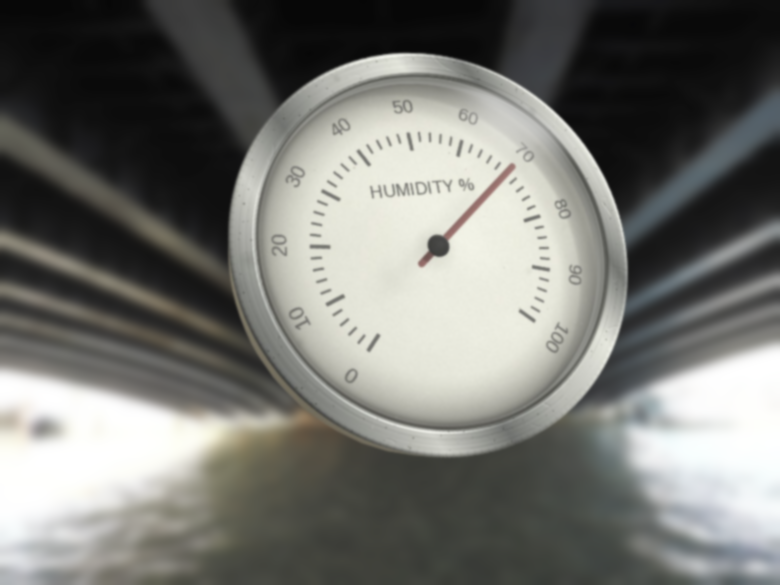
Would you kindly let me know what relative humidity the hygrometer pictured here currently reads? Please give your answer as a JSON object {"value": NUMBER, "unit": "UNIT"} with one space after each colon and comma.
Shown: {"value": 70, "unit": "%"}
